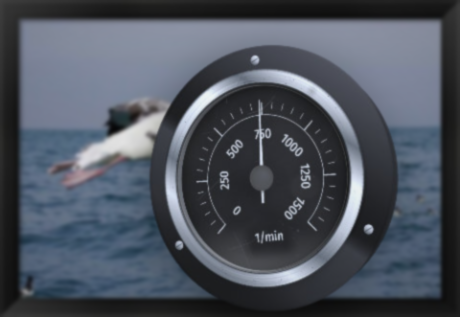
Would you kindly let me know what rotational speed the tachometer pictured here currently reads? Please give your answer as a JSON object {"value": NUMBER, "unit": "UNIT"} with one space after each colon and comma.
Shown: {"value": 750, "unit": "rpm"}
